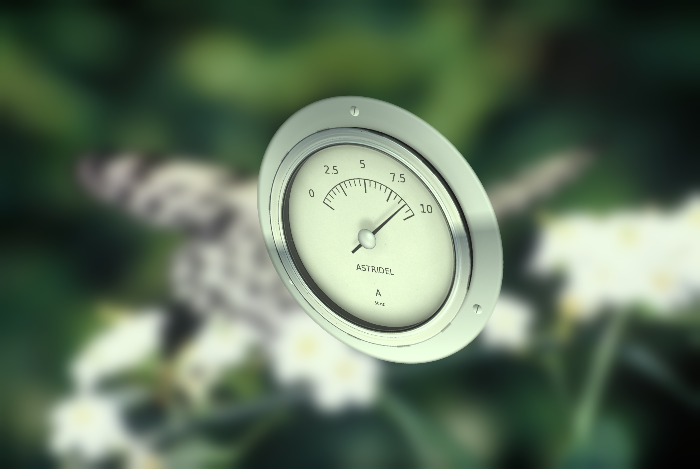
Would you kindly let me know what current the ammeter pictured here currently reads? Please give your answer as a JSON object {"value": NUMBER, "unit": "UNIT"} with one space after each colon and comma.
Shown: {"value": 9, "unit": "A"}
